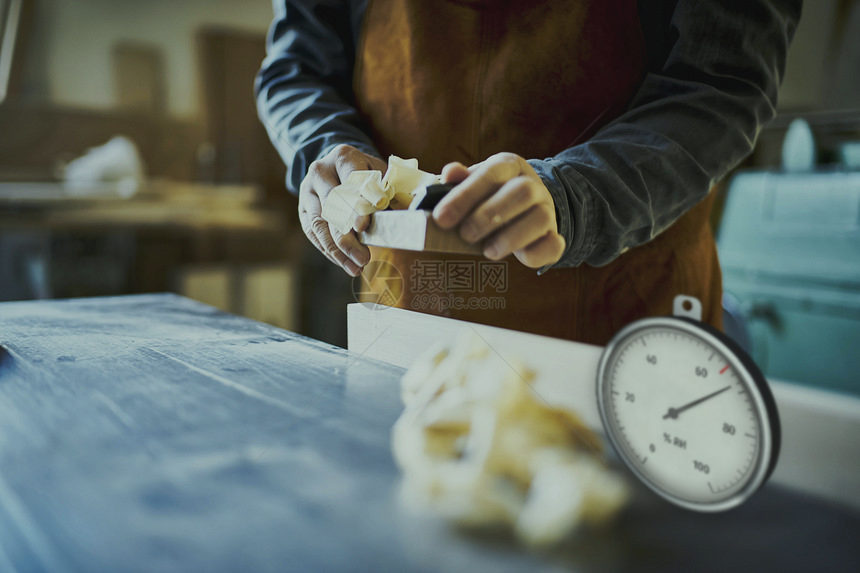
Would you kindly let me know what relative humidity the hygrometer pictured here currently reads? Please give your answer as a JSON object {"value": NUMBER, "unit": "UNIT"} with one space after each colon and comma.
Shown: {"value": 68, "unit": "%"}
